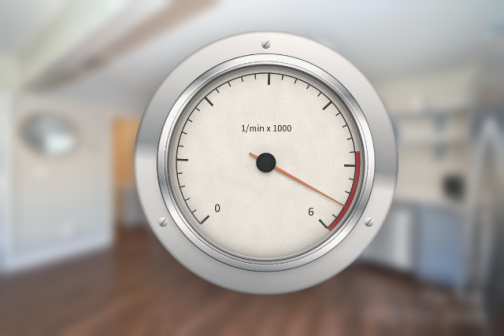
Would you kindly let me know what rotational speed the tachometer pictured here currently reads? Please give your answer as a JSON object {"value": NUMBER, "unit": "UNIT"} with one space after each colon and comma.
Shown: {"value": 5600, "unit": "rpm"}
